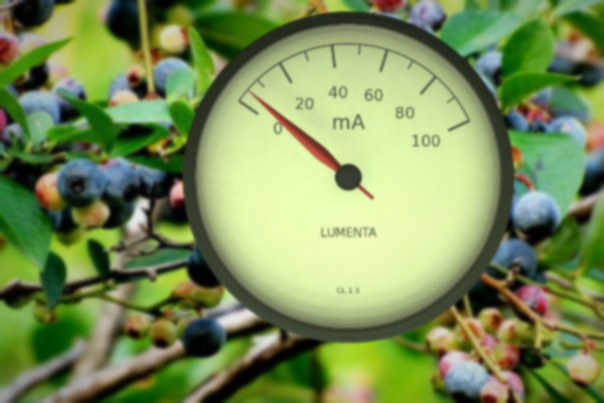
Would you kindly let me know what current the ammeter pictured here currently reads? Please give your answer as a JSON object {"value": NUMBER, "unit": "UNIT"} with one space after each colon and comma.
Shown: {"value": 5, "unit": "mA"}
